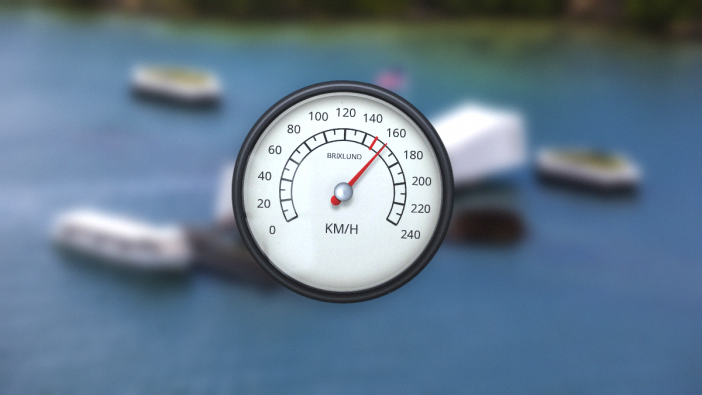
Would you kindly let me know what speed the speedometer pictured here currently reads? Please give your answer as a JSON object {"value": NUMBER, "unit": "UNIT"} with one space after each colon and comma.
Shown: {"value": 160, "unit": "km/h"}
